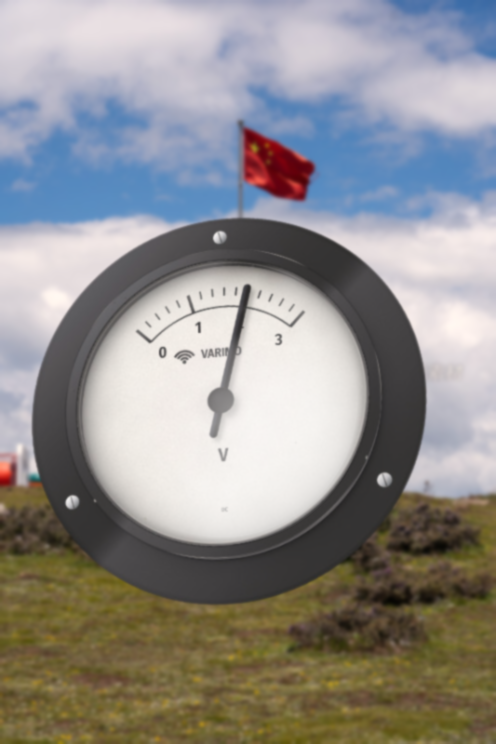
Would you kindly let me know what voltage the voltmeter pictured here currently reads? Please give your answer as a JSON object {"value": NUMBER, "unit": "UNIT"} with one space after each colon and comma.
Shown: {"value": 2, "unit": "V"}
